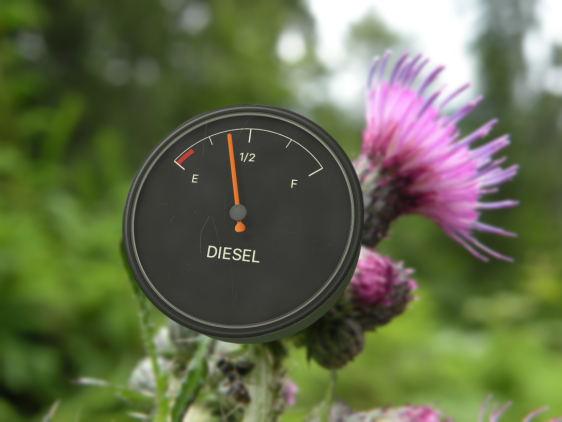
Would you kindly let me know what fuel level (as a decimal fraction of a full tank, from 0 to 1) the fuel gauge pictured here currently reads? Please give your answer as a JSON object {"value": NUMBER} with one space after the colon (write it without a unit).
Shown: {"value": 0.375}
